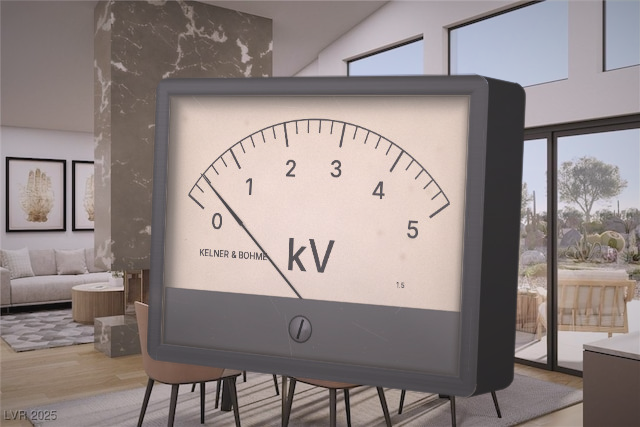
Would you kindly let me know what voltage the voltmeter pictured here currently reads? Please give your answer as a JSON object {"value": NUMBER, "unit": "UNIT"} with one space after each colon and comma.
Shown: {"value": 0.4, "unit": "kV"}
